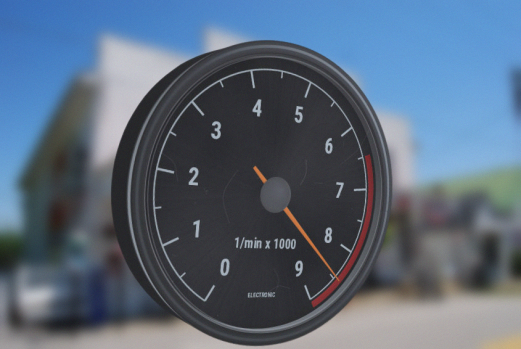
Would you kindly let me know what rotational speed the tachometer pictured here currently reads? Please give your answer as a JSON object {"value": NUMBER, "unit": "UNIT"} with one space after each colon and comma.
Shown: {"value": 8500, "unit": "rpm"}
